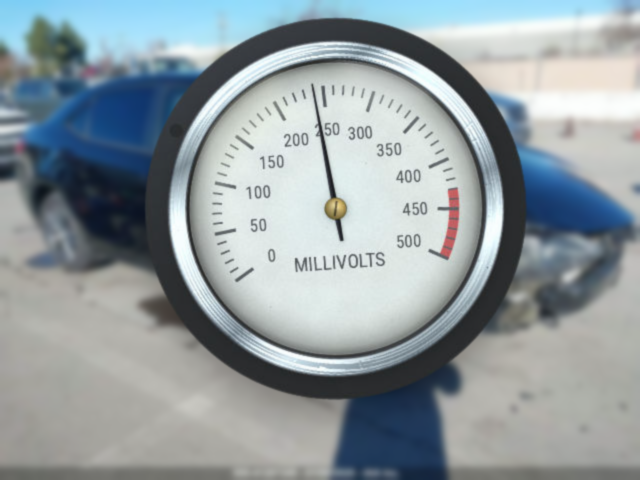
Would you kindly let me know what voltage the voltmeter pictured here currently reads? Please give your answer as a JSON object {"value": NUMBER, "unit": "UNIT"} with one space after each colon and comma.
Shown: {"value": 240, "unit": "mV"}
